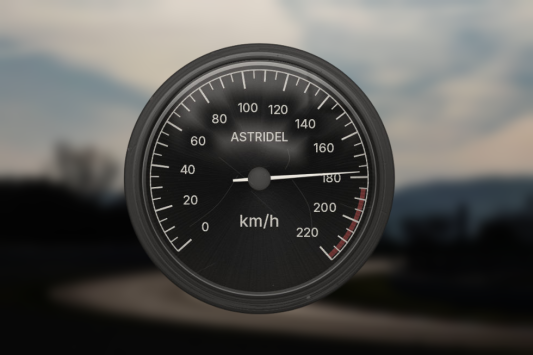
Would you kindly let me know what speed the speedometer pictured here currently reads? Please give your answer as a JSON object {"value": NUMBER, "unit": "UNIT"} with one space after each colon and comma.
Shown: {"value": 177.5, "unit": "km/h"}
